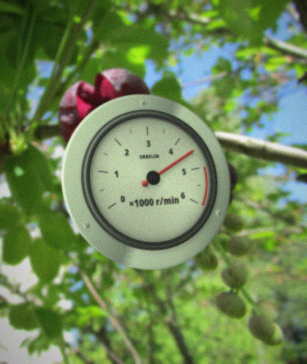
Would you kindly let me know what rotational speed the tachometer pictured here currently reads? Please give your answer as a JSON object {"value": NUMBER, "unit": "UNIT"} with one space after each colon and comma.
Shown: {"value": 4500, "unit": "rpm"}
